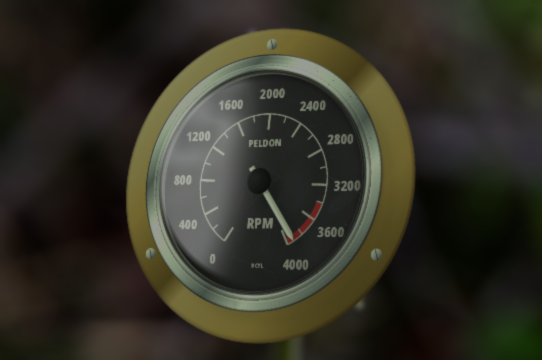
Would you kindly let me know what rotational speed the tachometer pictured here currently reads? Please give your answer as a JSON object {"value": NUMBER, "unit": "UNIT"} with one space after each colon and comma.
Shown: {"value": 3900, "unit": "rpm"}
